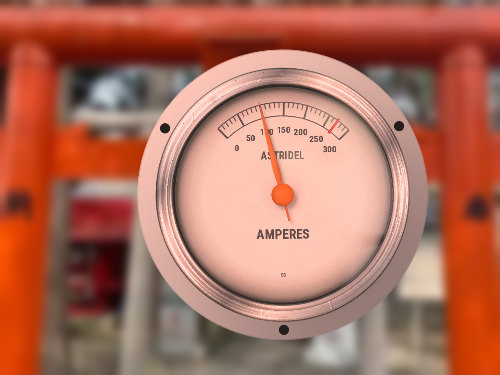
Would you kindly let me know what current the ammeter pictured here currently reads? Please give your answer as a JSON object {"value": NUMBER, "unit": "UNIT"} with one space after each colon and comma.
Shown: {"value": 100, "unit": "A"}
